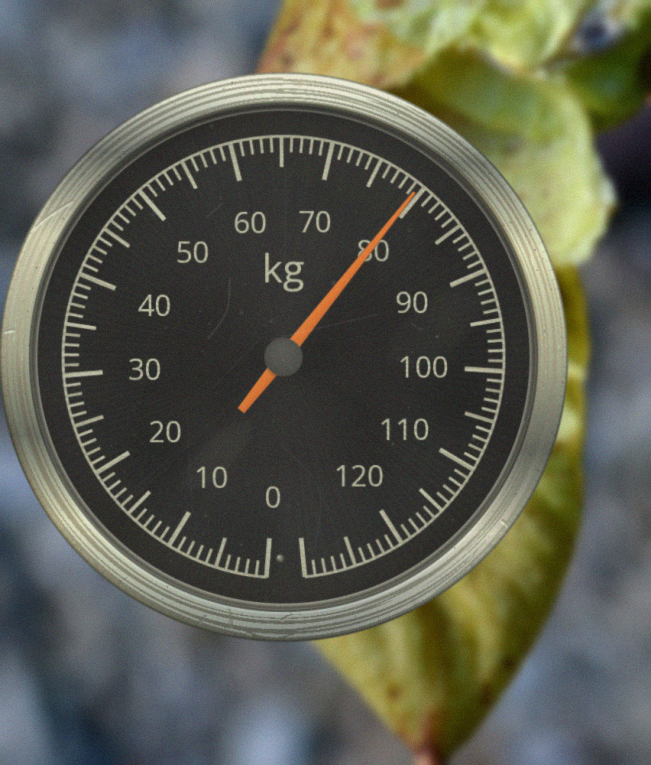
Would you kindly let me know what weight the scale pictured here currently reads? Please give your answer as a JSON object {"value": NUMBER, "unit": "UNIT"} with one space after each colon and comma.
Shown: {"value": 79.5, "unit": "kg"}
